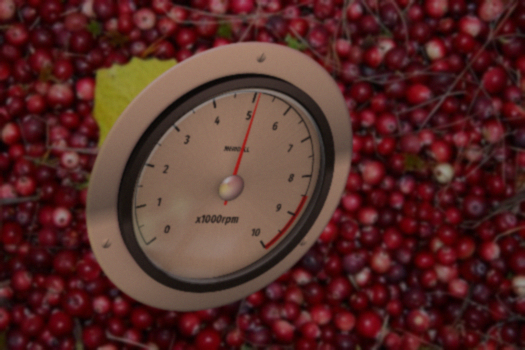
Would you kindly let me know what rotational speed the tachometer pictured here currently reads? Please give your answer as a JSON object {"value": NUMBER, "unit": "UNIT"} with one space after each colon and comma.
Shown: {"value": 5000, "unit": "rpm"}
